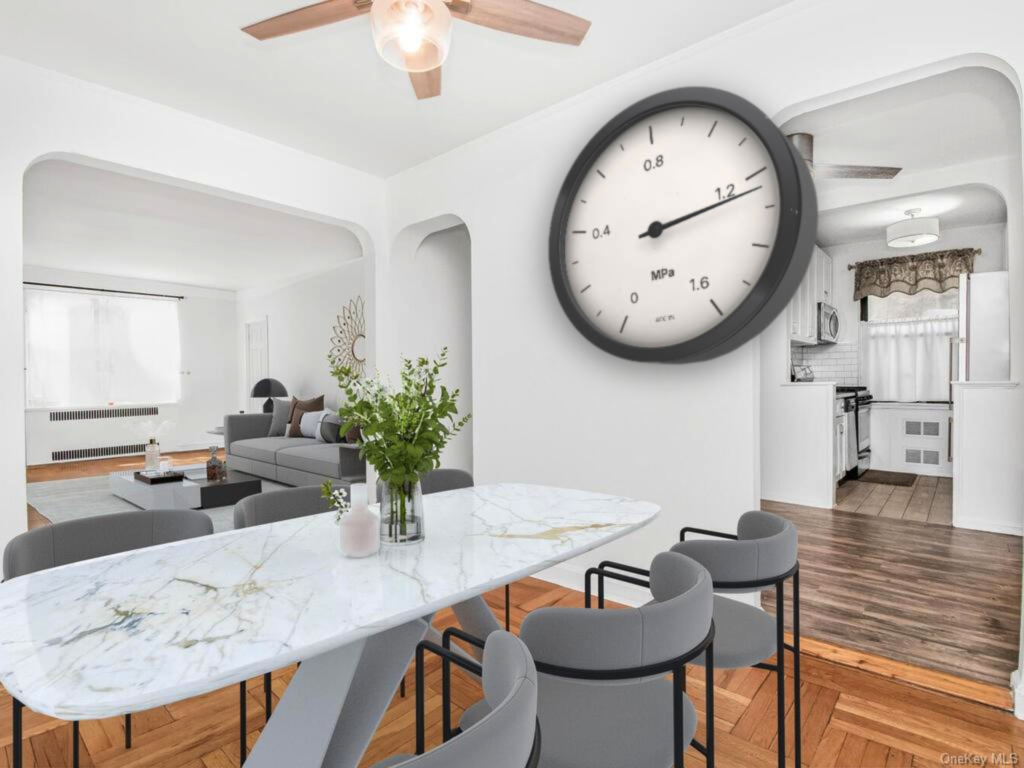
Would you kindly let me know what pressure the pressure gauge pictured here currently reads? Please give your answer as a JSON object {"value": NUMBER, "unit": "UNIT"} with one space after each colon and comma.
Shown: {"value": 1.25, "unit": "MPa"}
